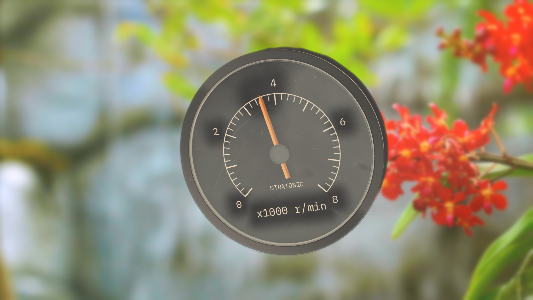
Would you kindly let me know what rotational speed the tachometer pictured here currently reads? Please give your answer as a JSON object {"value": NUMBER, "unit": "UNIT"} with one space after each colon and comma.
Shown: {"value": 3600, "unit": "rpm"}
